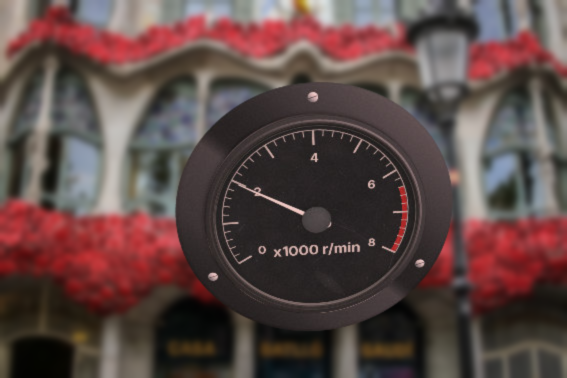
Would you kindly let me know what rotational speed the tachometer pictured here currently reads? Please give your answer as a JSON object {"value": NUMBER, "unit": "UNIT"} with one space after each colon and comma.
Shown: {"value": 2000, "unit": "rpm"}
